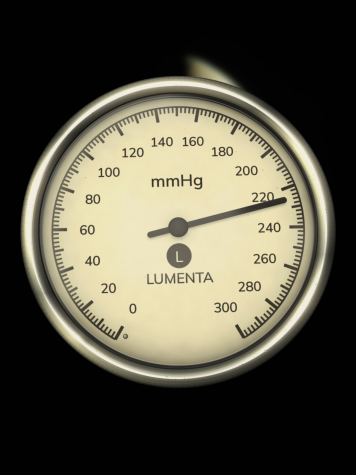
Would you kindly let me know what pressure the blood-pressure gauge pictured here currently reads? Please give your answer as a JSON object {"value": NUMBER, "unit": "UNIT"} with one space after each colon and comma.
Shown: {"value": 226, "unit": "mmHg"}
